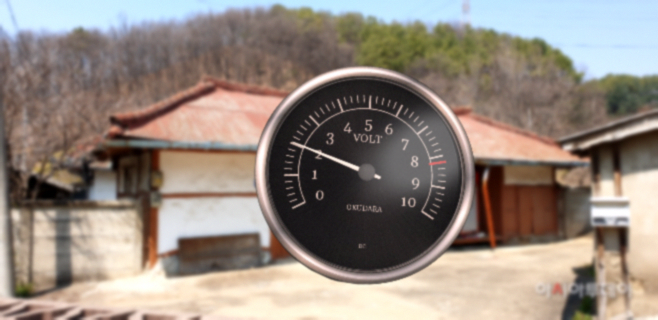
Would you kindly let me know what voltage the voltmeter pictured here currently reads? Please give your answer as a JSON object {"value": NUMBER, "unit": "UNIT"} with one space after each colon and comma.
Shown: {"value": 2, "unit": "V"}
